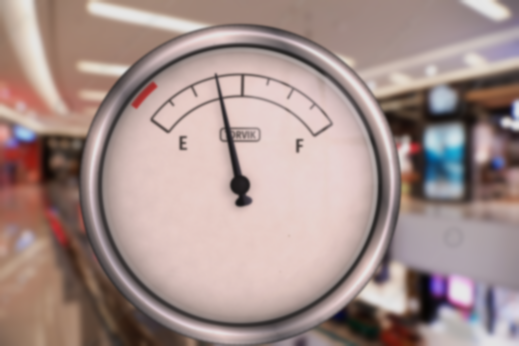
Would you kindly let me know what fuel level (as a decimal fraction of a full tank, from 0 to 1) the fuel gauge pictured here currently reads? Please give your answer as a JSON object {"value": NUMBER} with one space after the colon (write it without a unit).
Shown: {"value": 0.375}
